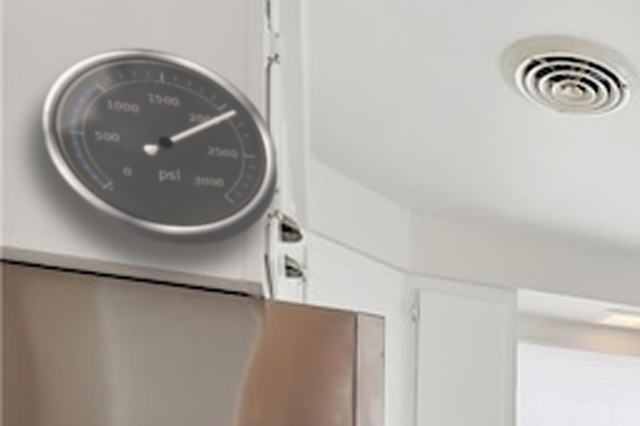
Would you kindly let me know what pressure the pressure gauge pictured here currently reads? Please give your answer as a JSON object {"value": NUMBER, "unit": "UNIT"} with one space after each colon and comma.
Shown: {"value": 2100, "unit": "psi"}
